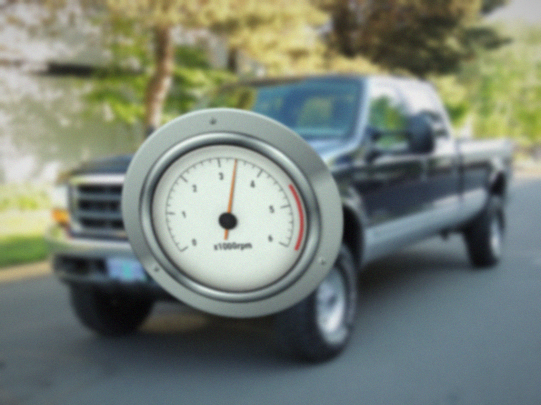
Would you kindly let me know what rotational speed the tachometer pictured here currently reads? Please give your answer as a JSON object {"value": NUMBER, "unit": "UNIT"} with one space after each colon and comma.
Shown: {"value": 3400, "unit": "rpm"}
